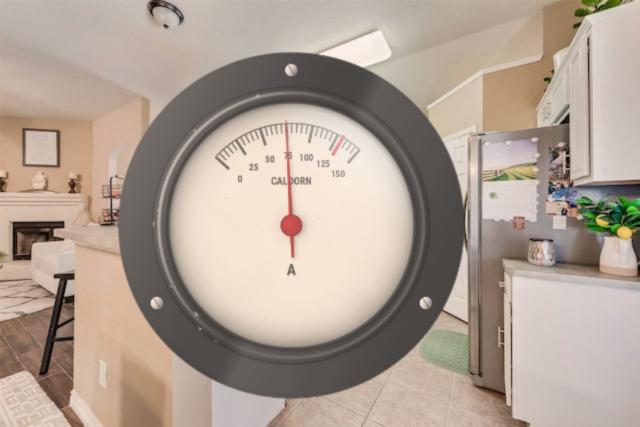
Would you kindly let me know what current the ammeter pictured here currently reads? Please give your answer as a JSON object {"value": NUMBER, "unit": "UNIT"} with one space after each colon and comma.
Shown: {"value": 75, "unit": "A"}
